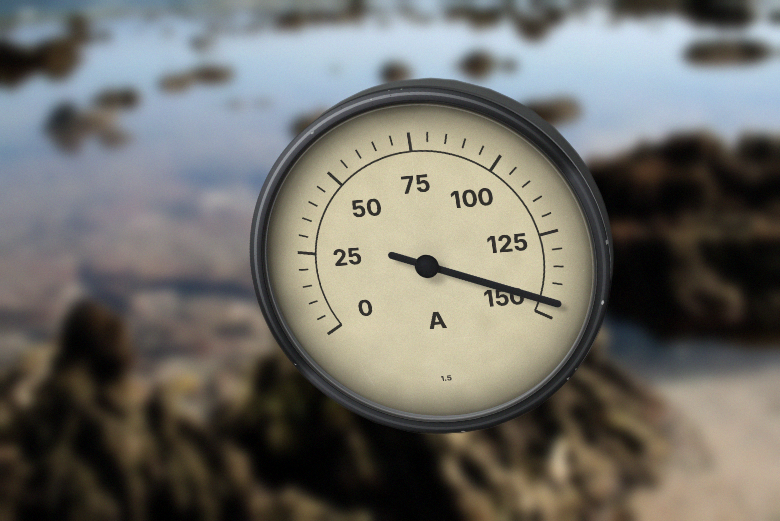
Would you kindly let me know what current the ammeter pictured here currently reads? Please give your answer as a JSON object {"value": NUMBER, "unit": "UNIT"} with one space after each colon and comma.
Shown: {"value": 145, "unit": "A"}
